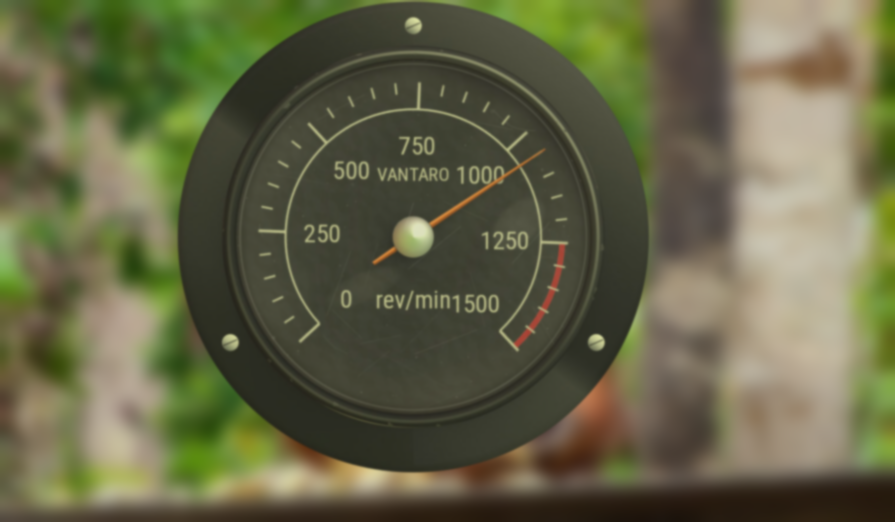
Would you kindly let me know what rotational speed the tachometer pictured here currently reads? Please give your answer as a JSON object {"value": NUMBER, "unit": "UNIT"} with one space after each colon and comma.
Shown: {"value": 1050, "unit": "rpm"}
